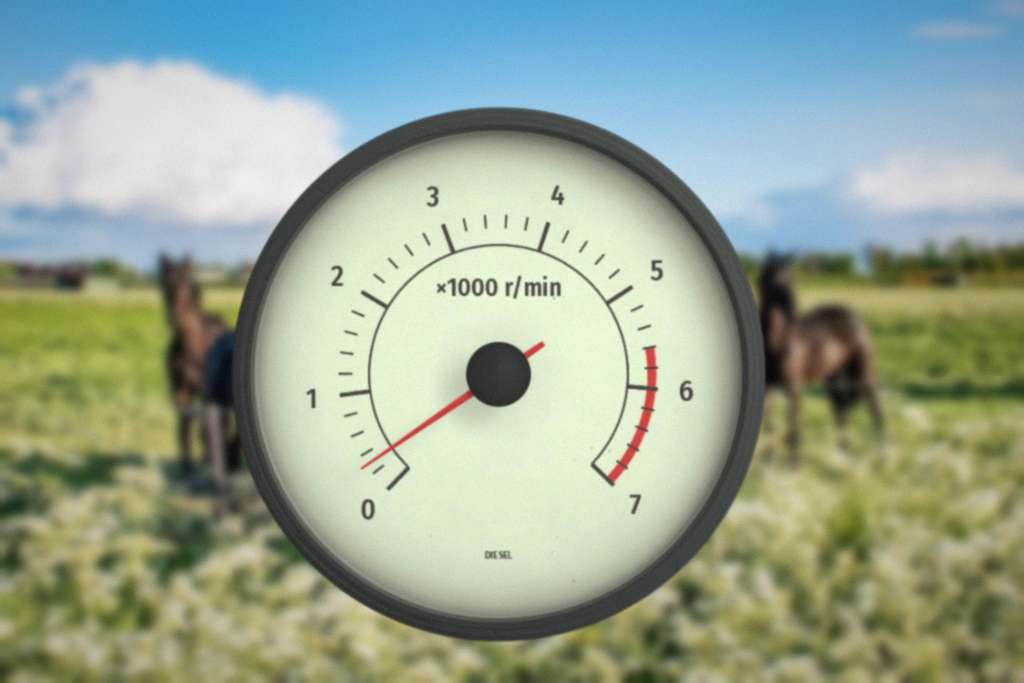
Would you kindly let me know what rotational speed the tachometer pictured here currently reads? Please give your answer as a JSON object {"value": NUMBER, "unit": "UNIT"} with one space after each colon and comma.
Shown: {"value": 300, "unit": "rpm"}
